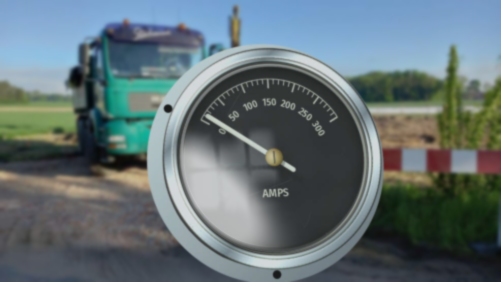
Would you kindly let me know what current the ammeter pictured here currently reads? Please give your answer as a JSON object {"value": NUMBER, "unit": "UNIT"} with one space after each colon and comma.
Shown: {"value": 10, "unit": "A"}
